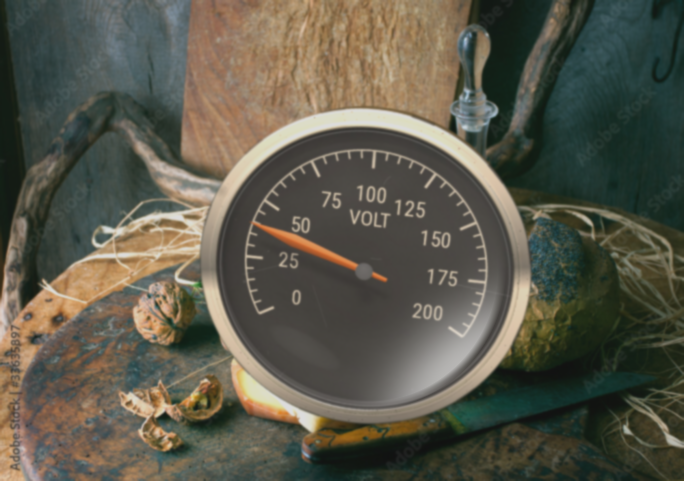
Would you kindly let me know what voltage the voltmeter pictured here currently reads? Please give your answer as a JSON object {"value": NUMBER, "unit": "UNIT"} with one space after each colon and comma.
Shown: {"value": 40, "unit": "V"}
